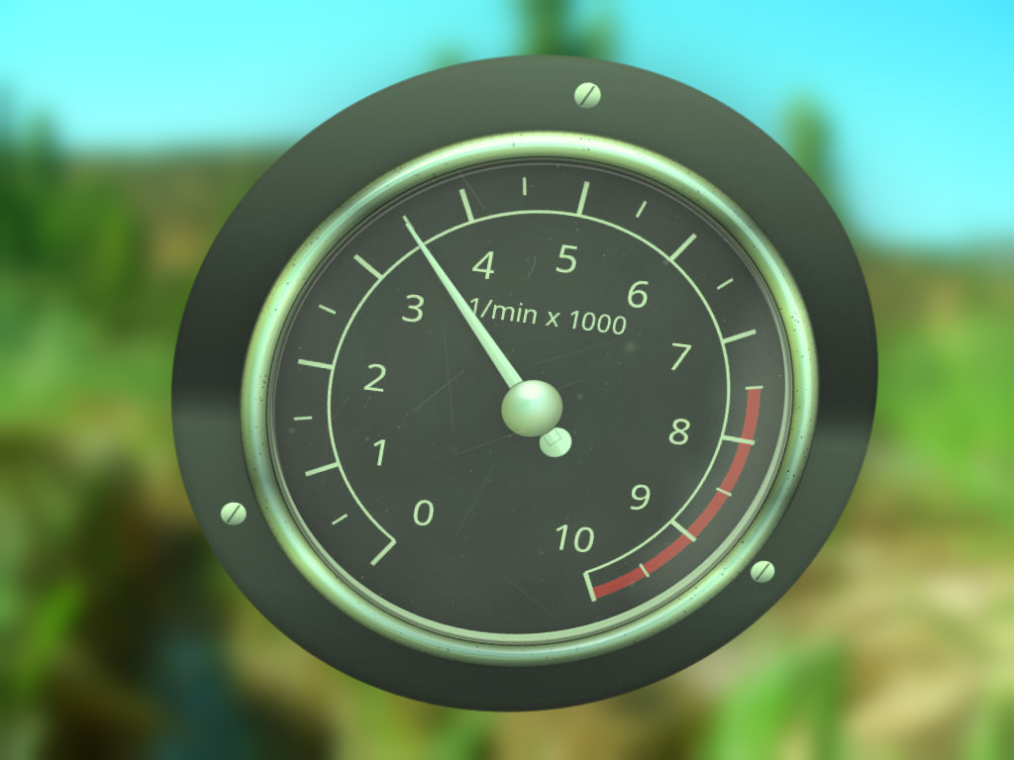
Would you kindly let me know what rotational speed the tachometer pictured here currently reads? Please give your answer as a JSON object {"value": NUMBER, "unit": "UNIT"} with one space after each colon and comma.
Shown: {"value": 3500, "unit": "rpm"}
